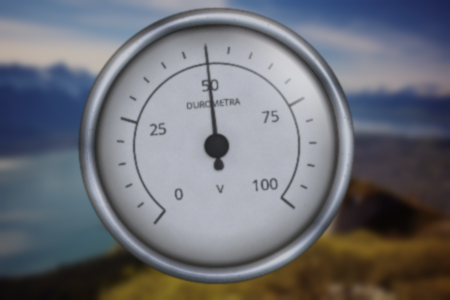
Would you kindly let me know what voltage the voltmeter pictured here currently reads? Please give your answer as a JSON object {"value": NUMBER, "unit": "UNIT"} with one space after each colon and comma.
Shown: {"value": 50, "unit": "V"}
